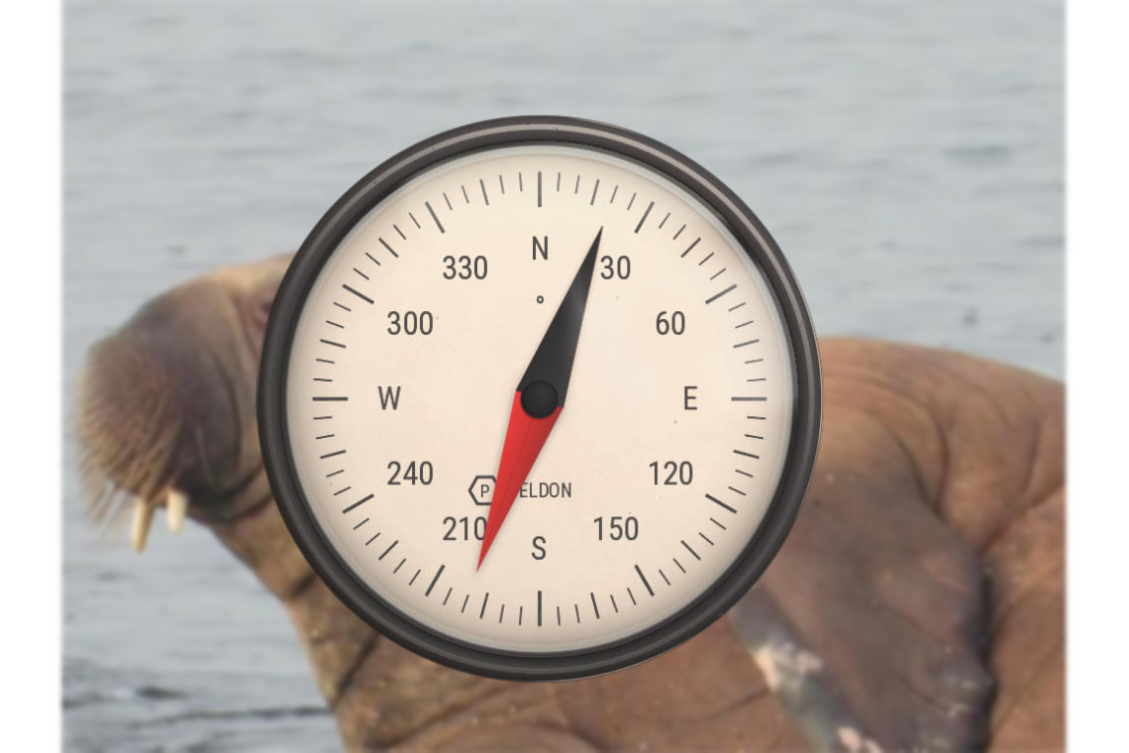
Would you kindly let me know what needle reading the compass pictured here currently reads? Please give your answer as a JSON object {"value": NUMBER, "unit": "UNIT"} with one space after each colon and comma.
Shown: {"value": 200, "unit": "°"}
